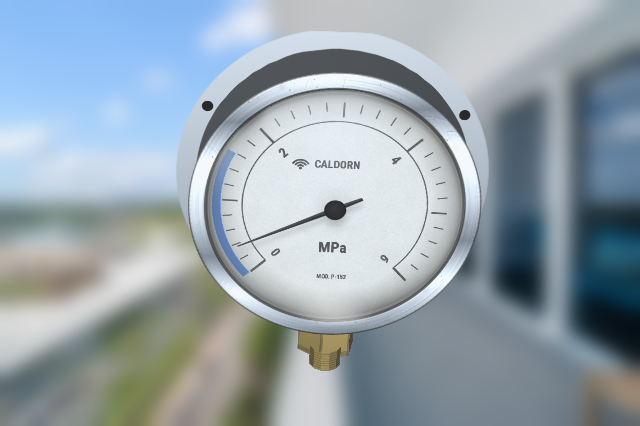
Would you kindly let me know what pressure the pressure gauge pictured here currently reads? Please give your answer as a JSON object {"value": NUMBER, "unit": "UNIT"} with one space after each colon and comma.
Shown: {"value": 0.4, "unit": "MPa"}
